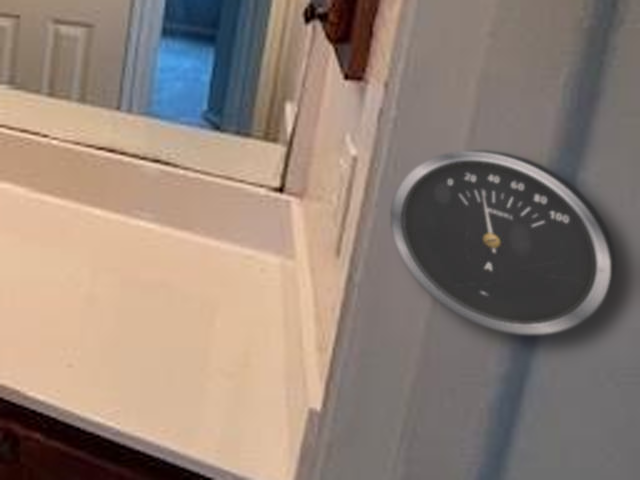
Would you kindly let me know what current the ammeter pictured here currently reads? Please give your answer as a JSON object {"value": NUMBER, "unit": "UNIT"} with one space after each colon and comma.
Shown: {"value": 30, "unit": "A"}
